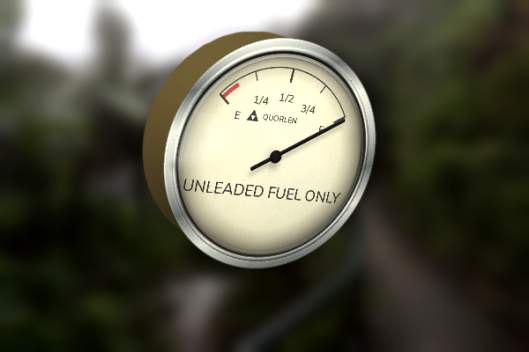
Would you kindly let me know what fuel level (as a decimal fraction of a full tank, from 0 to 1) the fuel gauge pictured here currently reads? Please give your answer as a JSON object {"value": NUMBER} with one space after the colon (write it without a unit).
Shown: {"value": 1}
